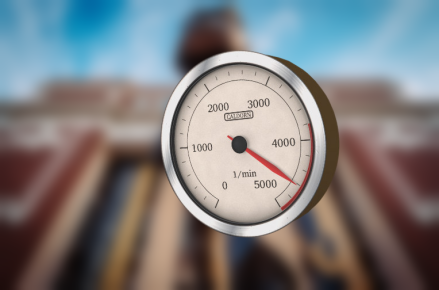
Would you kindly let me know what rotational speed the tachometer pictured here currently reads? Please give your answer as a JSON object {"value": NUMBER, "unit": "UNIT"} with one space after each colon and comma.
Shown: {"value": 4600, "unit": "rpm"}
